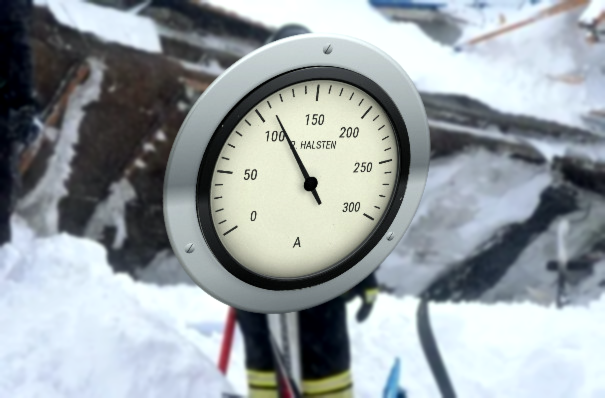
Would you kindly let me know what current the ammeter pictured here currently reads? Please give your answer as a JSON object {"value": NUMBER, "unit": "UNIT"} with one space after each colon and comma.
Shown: {"value": 110, "unit": "A"}
